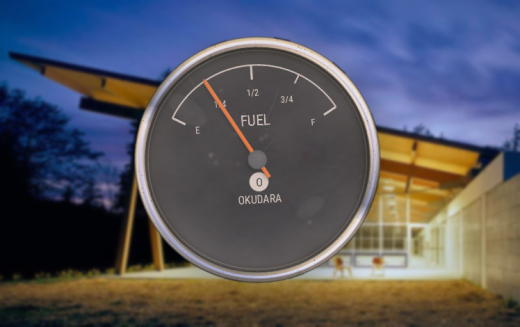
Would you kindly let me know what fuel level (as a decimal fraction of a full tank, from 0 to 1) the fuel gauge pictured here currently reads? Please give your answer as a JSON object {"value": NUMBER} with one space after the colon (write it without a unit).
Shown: {"value": 0.25}
